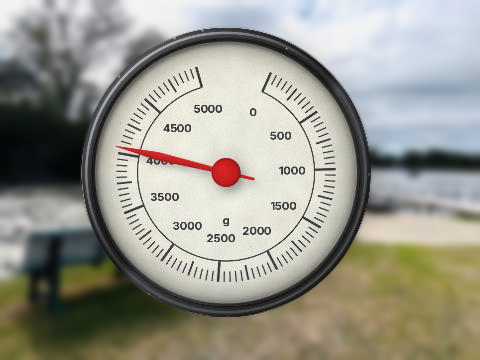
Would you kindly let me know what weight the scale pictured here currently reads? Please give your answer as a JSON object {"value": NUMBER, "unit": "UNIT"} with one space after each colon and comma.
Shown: {"value": 4050, "unit": "g"}
